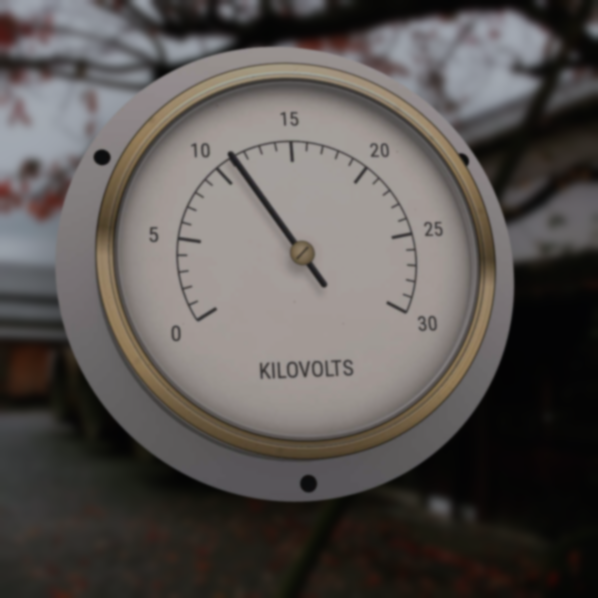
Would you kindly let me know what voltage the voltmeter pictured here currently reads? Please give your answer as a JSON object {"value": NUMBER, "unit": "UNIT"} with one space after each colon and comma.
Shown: {"value": 11, "unit": "kV"}
